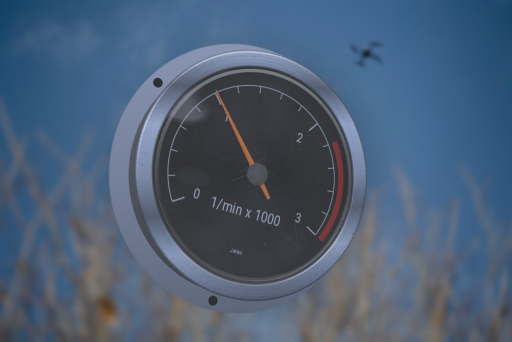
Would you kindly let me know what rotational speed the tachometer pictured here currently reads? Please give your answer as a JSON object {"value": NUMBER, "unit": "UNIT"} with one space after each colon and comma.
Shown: {"value": 1000, "unit": "rpm"}
